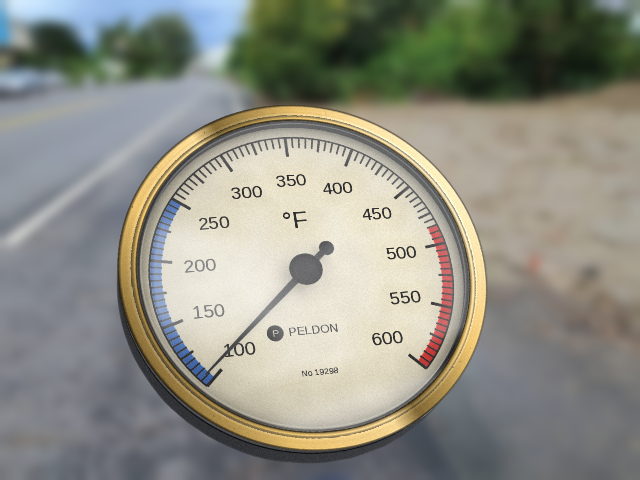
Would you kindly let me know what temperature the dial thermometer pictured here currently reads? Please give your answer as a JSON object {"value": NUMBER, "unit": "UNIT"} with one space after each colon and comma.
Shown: {"value": 105, "unit": "°F"}
